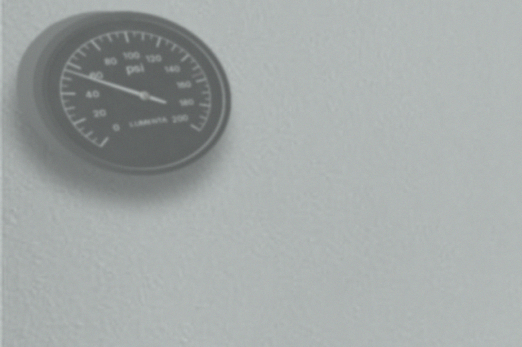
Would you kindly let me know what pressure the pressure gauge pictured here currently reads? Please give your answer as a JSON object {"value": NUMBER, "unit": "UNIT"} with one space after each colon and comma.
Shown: {"value": 55, "unit": "psi"}
